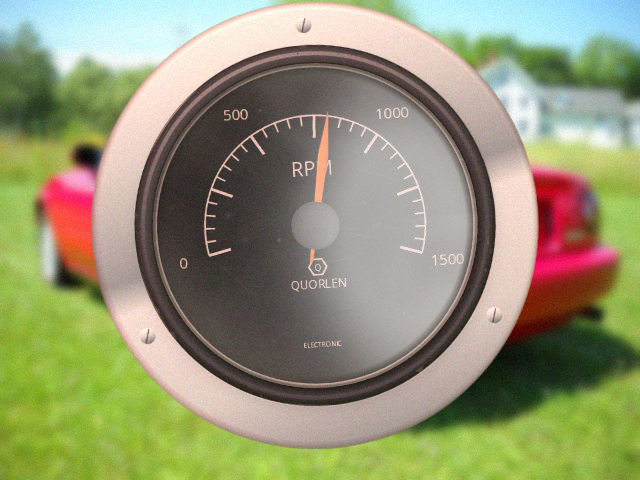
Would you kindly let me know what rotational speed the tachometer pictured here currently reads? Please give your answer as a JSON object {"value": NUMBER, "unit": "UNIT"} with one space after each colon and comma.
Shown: {"value": 800, "unit": "rpm"}
